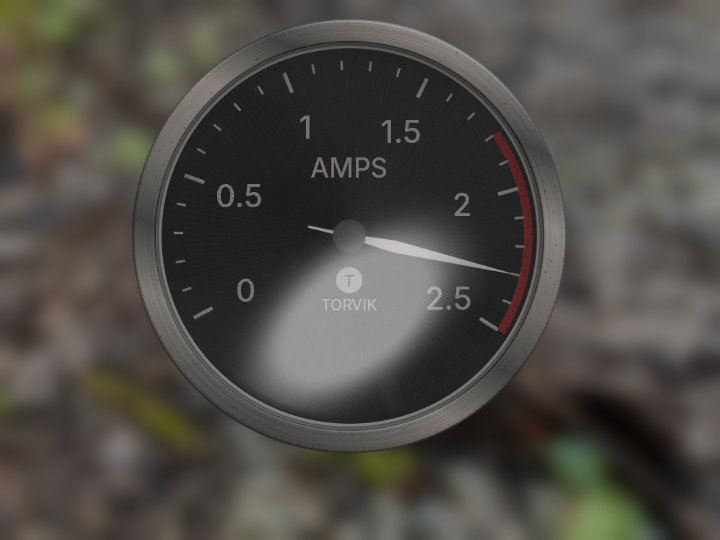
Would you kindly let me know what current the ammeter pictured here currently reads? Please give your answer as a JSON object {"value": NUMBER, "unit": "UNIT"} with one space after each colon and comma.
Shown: {"value": 2.3, "unit": "A"}
